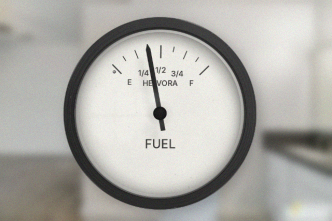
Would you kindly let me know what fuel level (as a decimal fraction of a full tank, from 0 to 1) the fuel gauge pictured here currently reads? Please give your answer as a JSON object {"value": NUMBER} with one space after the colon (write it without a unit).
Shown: {"value": 0.375}
